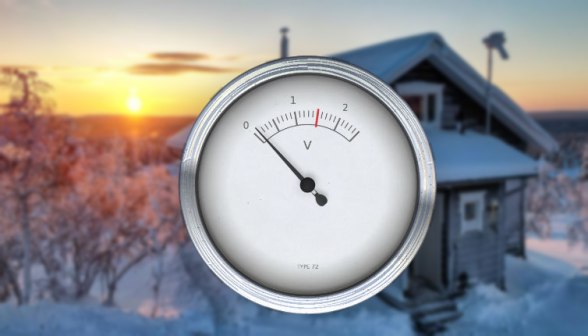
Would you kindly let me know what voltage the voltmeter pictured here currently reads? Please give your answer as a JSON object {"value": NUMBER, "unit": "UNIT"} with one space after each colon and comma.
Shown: {"value": 0.1, "unit": "V"}
